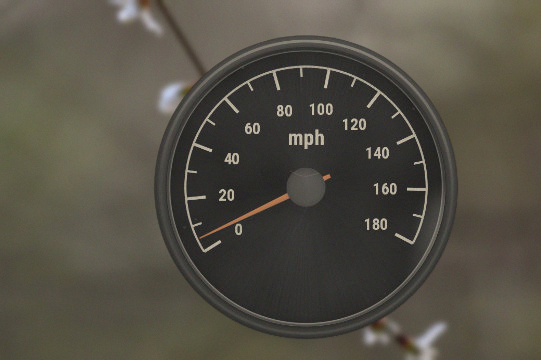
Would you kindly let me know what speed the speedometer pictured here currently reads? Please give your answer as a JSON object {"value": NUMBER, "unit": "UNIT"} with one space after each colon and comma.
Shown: {"value": 5, "unit": "mph"}
